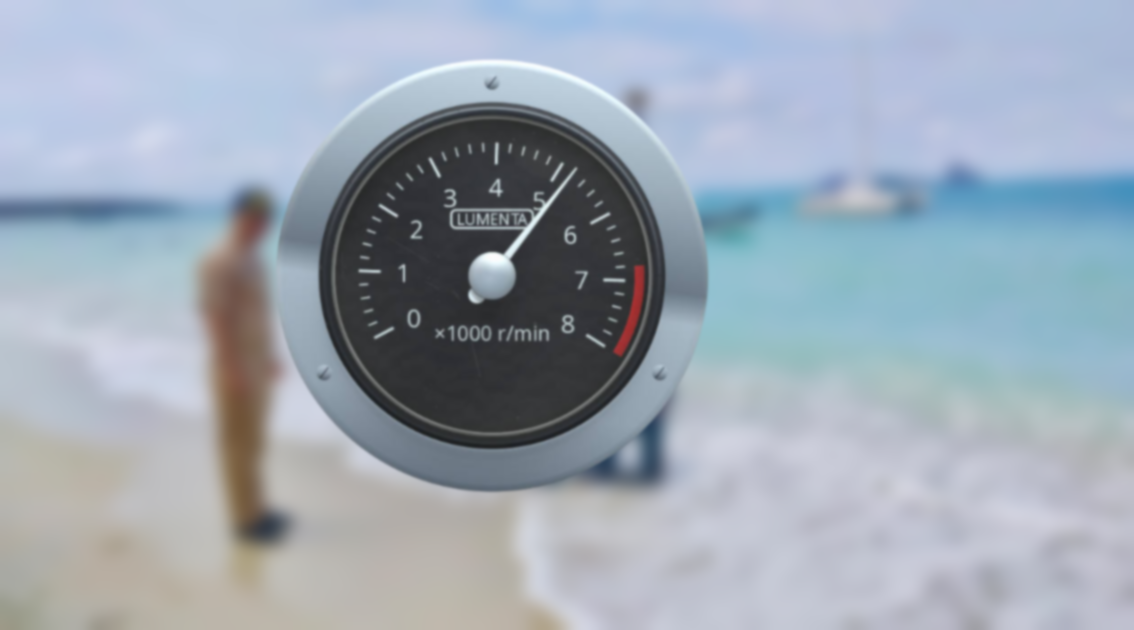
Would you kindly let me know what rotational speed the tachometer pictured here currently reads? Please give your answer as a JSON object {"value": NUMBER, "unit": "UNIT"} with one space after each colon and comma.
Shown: {"value": 5200, "unit": "rpm"}
